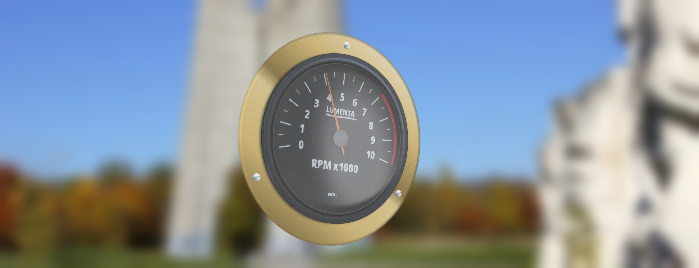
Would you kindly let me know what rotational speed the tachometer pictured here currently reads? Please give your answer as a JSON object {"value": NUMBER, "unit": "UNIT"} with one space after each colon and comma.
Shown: {"value": 4000, "unit": "rpm"}
